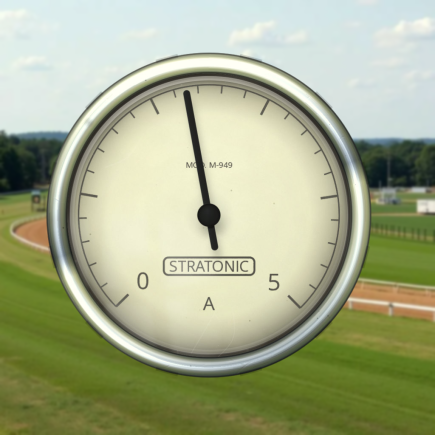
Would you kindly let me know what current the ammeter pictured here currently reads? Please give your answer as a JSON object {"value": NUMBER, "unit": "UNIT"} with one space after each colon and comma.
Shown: {"value": 2.3, "unit": "A"}
